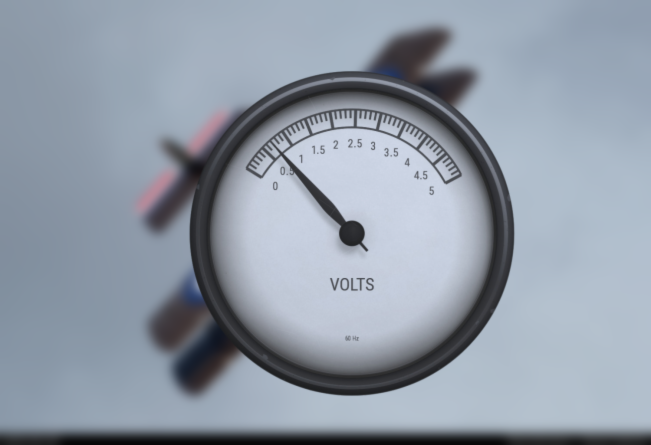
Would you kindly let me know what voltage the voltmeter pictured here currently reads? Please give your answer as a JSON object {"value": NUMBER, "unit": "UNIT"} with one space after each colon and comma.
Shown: {"value": 0.7, "unit": "V"}
